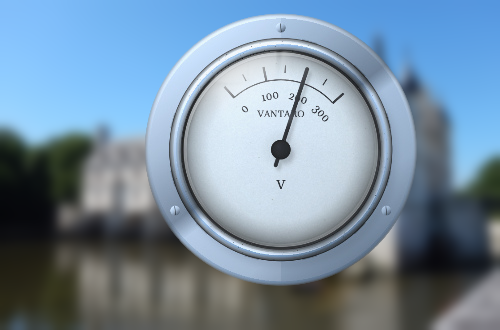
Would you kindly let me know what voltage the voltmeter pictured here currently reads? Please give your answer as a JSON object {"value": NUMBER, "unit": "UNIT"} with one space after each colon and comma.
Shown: {"value": 200, "unit": "V"}
